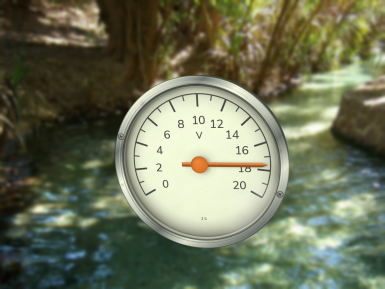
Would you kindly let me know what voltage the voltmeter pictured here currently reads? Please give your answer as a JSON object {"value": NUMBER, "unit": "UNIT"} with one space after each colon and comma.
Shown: {"value": 17.5, "unit": "V"}
